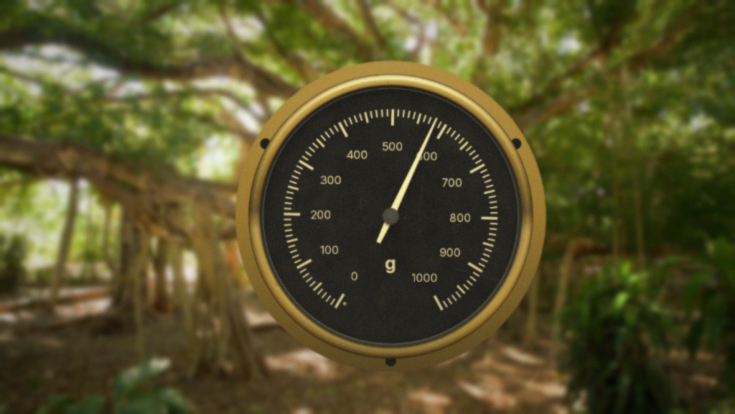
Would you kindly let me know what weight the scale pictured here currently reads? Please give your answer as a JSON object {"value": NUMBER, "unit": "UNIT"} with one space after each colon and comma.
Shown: {"value": 580, "unit": "g"}
